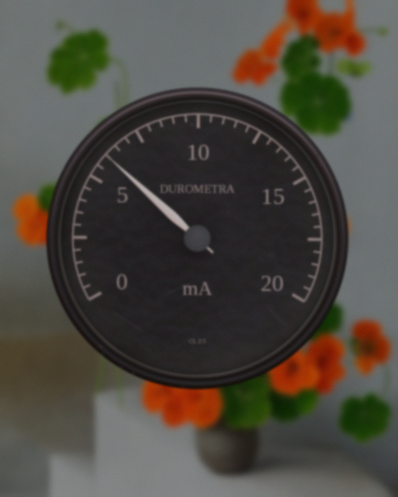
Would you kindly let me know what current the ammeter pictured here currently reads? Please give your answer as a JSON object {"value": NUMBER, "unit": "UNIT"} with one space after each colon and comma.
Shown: {"value": 6, "unit": "mA"}
